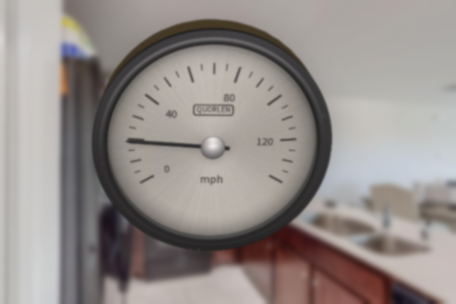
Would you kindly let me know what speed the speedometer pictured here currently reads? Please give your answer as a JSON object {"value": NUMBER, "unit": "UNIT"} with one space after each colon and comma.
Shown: {"value": 20, "unit": "mph"}
